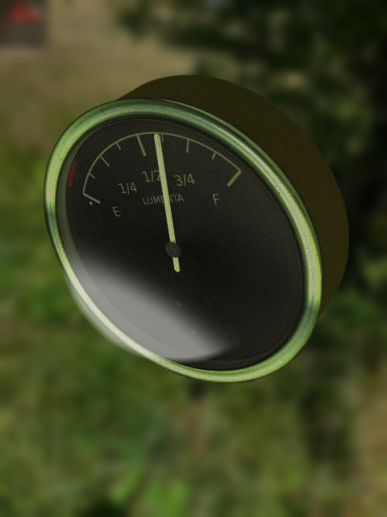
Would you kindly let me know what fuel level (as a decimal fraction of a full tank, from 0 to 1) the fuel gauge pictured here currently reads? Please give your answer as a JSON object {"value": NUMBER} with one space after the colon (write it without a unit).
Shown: {"value": 0.625}
